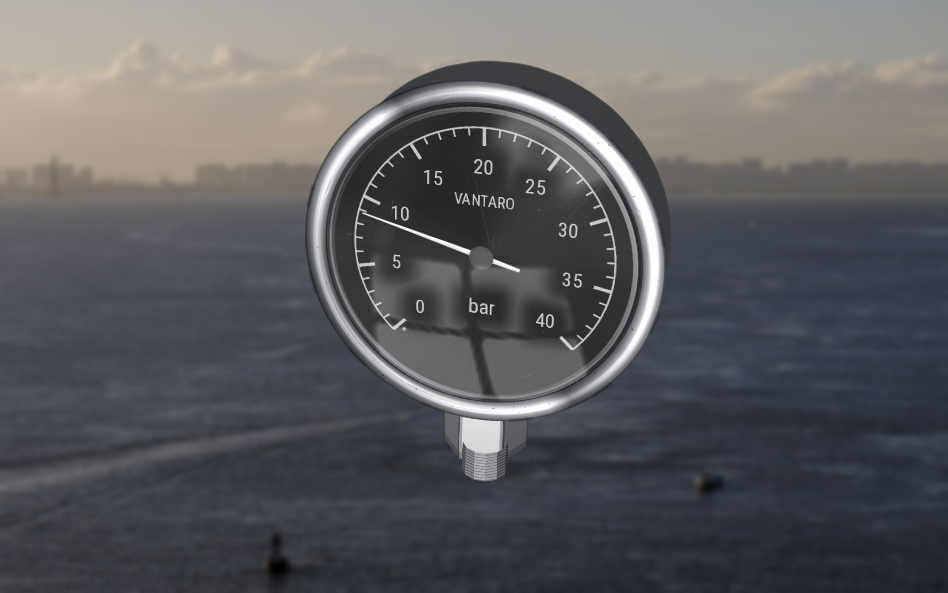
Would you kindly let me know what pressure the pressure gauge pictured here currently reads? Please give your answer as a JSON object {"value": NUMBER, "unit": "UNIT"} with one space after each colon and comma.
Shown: {"value": 9, "unit": "bar"}
